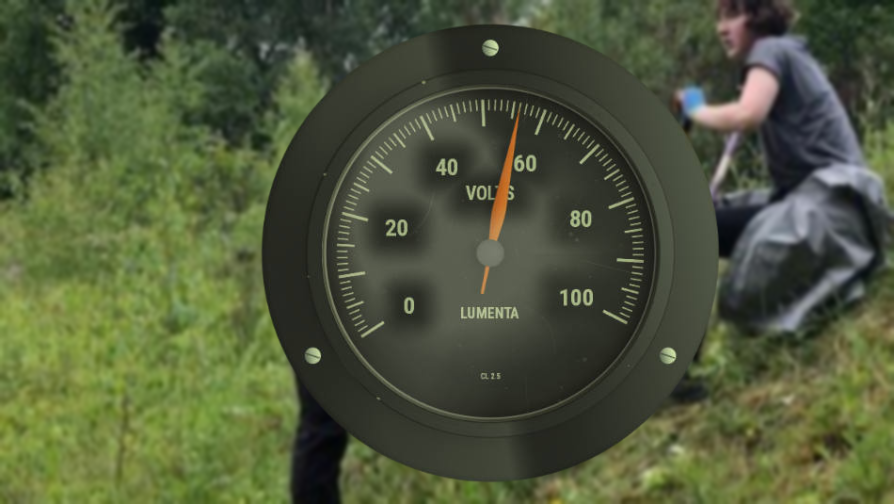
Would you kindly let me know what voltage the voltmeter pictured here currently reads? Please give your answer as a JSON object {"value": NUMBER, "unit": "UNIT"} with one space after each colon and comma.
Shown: {"value": 56, "unit": "V"}
